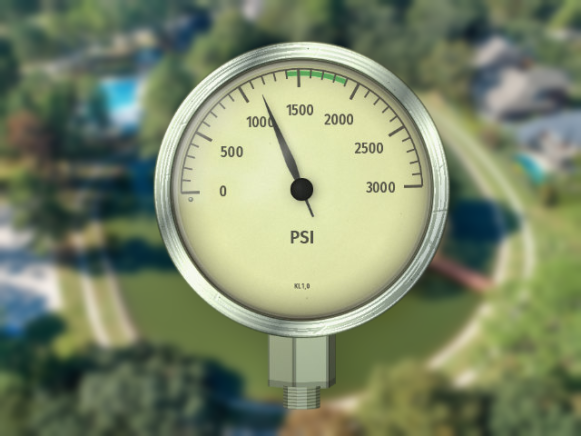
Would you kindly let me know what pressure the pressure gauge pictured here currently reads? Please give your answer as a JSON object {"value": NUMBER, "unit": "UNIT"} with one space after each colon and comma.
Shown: {"value": 1150, "unit": "psi"}
